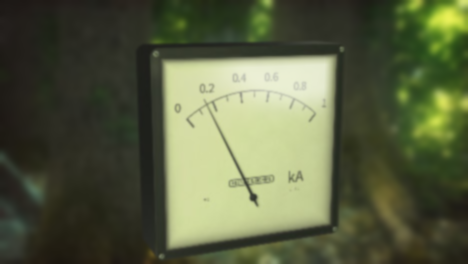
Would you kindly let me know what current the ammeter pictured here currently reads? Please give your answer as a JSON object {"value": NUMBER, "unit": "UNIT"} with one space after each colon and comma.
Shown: {"value": 0.15, "unit": "kA"}
